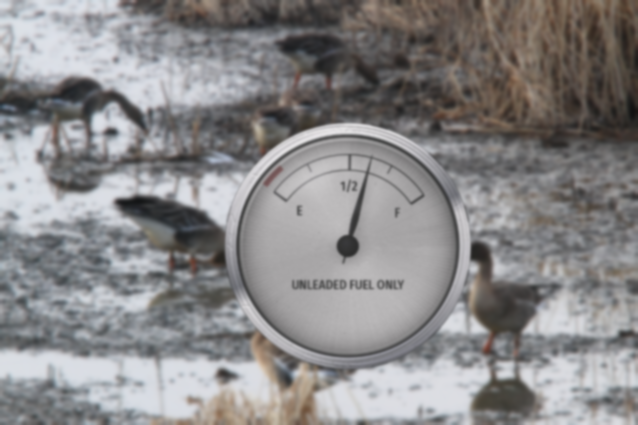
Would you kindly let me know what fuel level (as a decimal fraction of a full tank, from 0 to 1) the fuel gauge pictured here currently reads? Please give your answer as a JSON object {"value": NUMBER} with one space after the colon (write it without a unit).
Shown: {"value": 0.625}
